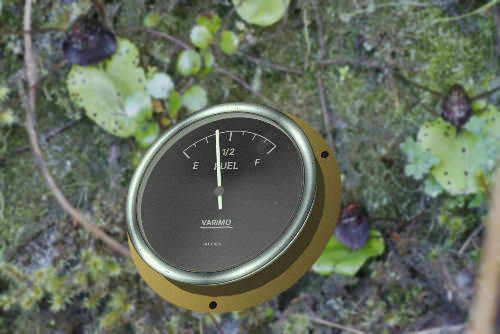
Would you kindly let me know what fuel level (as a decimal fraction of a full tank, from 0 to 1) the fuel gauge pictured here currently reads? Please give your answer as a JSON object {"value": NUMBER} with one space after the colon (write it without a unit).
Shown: {"value": 0.375}
